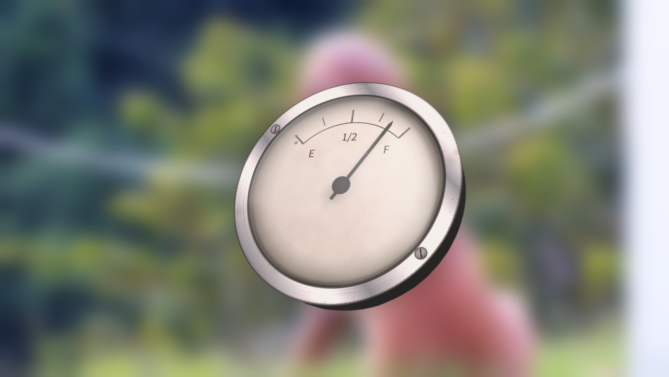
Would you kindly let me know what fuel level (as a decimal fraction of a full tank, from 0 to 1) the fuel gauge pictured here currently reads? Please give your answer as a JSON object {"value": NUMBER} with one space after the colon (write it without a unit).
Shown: {"value": 0.875}
